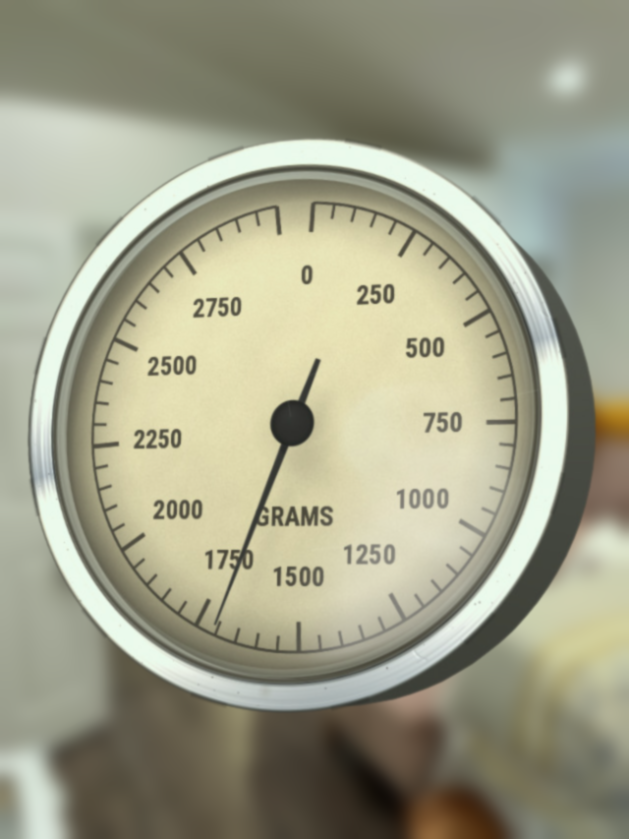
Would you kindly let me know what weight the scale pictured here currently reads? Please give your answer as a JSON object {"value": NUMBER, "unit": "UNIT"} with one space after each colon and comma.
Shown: {"value": 1700, "unit": "g"}
